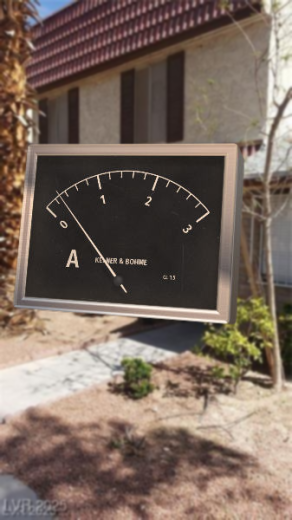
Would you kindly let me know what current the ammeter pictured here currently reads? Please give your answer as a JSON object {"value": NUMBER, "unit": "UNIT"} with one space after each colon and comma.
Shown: {"value": 0.3, "unit": "A"}
